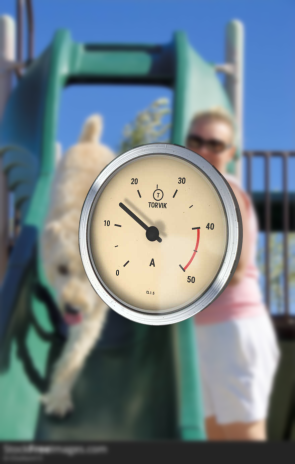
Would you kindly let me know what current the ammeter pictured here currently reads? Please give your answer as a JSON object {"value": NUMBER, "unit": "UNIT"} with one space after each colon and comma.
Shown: {"value": 15, "unit": "A"}
